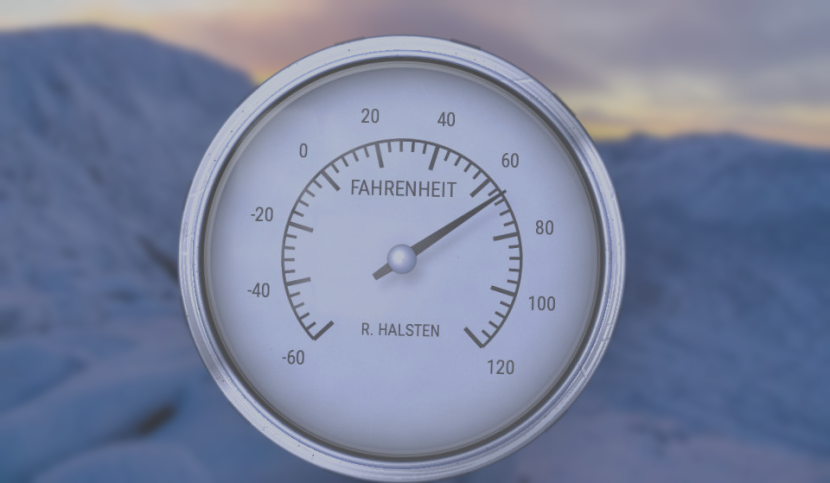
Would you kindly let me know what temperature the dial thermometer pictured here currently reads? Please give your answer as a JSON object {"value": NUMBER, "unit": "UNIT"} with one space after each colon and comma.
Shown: {"value": 66, "unit": "°F"}
